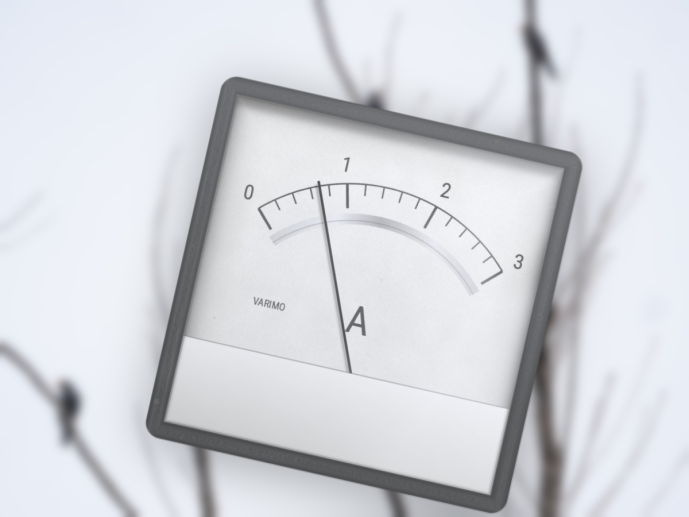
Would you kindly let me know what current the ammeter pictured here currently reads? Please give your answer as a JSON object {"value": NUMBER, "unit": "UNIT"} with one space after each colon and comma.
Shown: {"value": 0.7, "unit": "A"}
